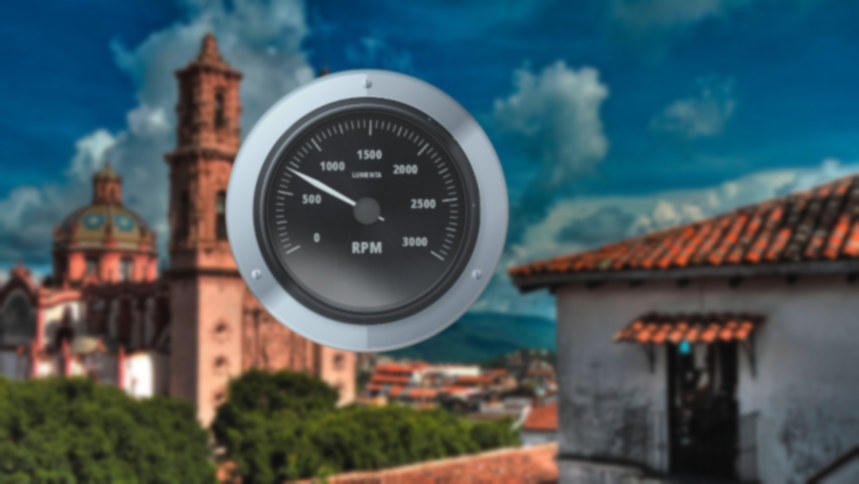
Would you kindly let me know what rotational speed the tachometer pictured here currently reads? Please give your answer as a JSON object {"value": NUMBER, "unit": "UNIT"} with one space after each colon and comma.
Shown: {"value": 700, "unit": "rpm"}
